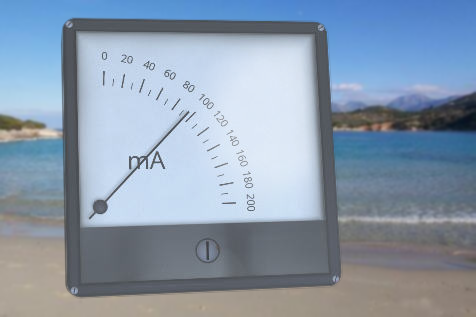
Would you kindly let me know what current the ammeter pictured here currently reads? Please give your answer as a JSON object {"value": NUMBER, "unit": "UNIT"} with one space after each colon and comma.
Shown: {"value": 95, "unit": "mA"}
